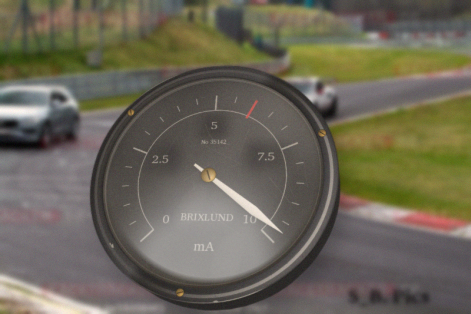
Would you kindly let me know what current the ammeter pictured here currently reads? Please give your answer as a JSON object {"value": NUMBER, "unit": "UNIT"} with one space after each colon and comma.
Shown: {"value": 9.75, "unit": "mA"}
